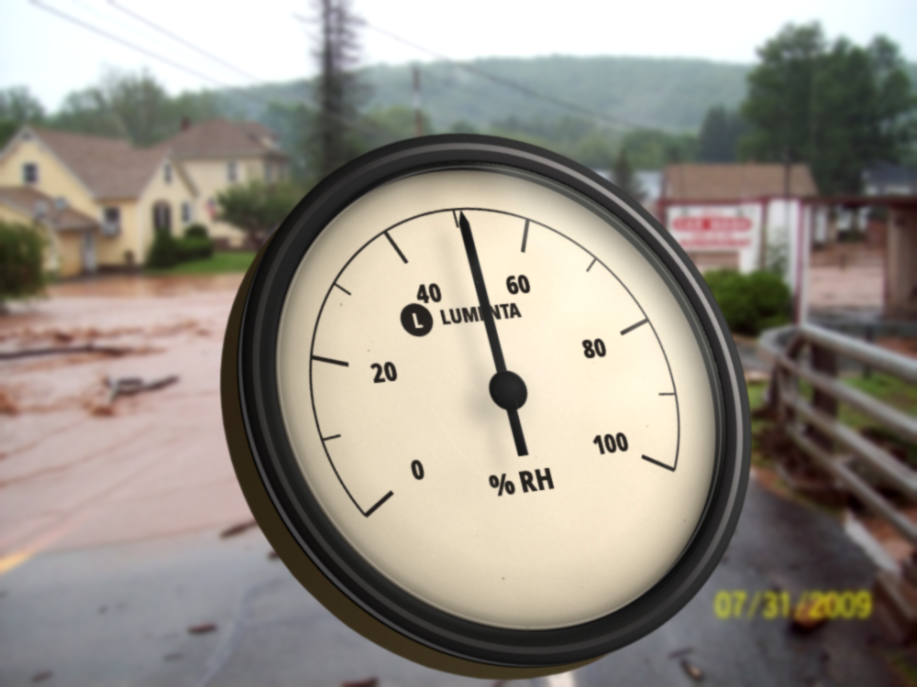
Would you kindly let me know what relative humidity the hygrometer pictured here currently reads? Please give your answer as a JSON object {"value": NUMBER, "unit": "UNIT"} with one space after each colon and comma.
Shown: {"value": 50, "unit": "%"}
